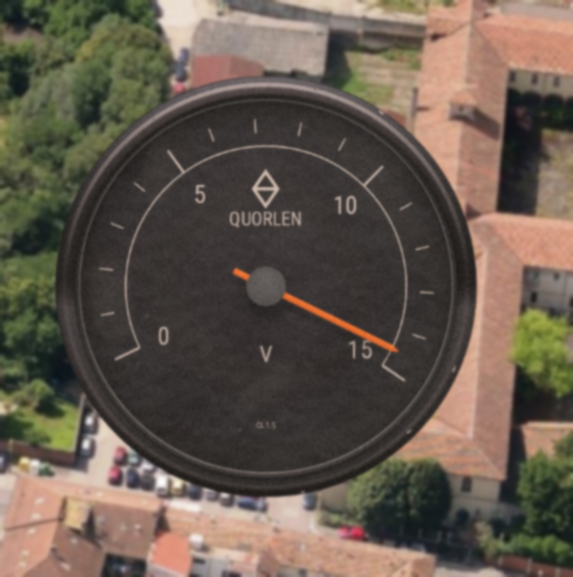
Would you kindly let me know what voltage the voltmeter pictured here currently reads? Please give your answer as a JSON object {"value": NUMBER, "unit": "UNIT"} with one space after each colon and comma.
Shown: {"value": 14.5, "unit": "V"}
